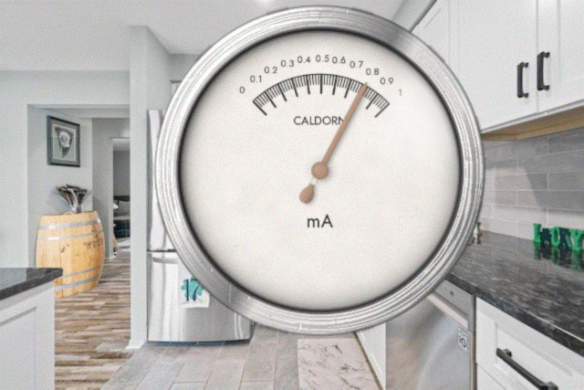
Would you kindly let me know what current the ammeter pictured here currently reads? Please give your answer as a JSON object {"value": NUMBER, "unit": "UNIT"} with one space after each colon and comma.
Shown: {"value": 0.8, "unit": "mA"}
